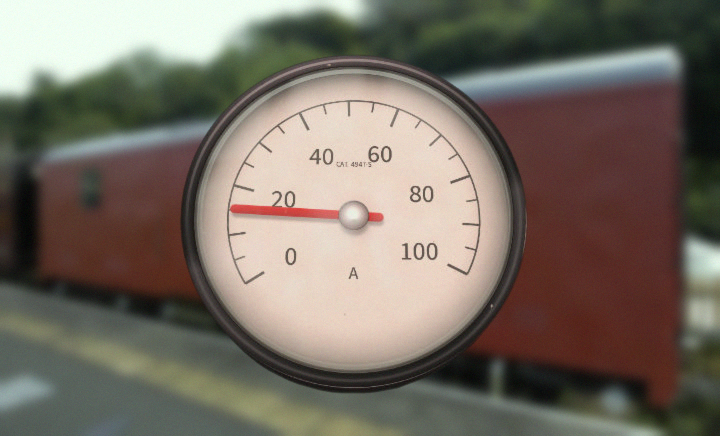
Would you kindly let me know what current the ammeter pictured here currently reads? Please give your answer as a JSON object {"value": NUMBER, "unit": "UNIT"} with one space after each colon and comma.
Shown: {"value": 15, "unit": "A"}
